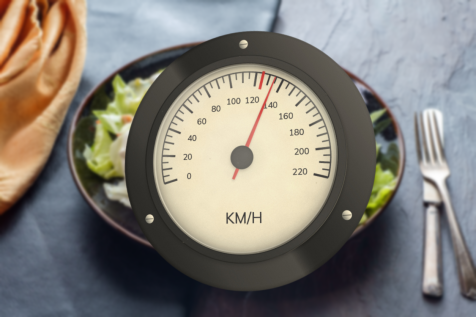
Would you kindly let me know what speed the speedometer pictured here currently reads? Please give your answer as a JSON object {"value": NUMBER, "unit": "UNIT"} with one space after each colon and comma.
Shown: {"value": 135, "unit": "km/h"}
